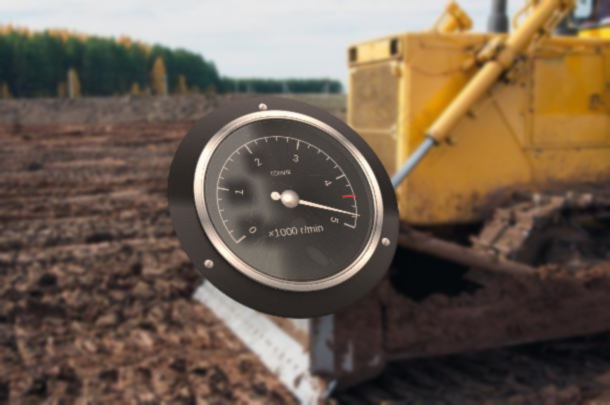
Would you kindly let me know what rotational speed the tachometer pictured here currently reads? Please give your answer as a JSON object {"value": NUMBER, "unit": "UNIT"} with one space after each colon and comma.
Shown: {"value": 4800, "unit": "rpm"}
